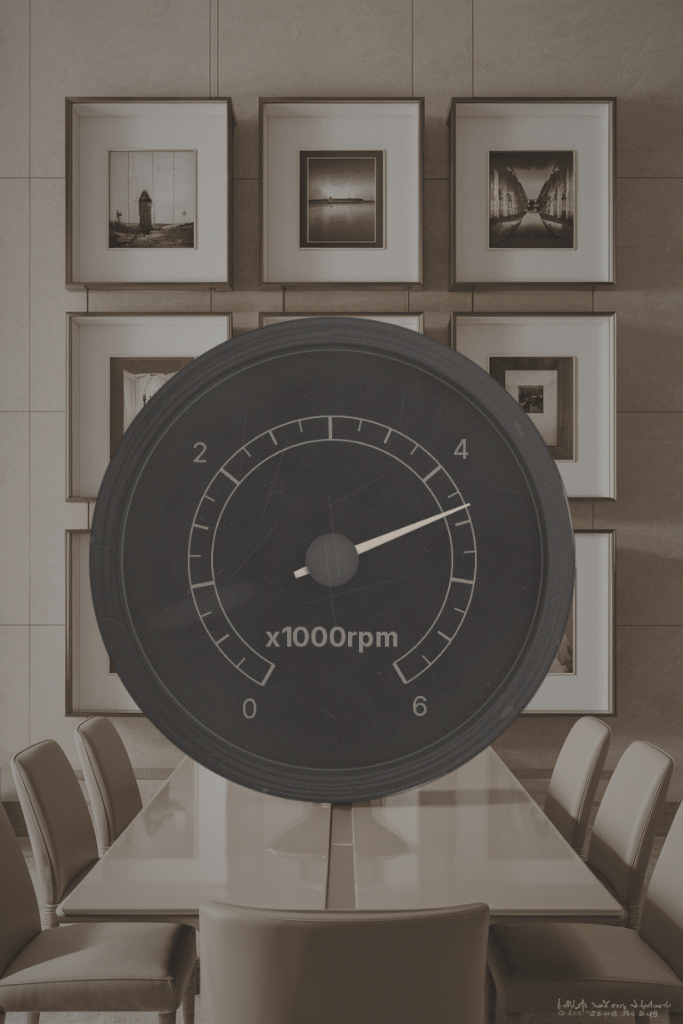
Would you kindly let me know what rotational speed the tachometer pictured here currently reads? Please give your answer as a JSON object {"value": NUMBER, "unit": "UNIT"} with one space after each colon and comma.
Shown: {"value": 4375, "unit": "rpm"}
